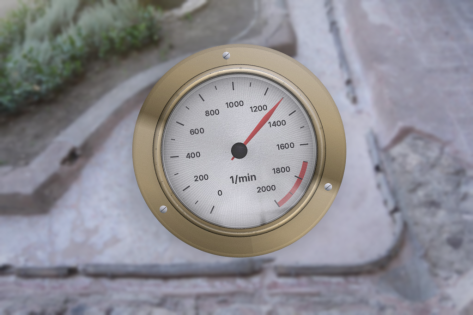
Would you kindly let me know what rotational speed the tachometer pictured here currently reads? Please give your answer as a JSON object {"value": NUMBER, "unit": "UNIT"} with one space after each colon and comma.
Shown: {"value": 1300, "unit": "rpm"}
